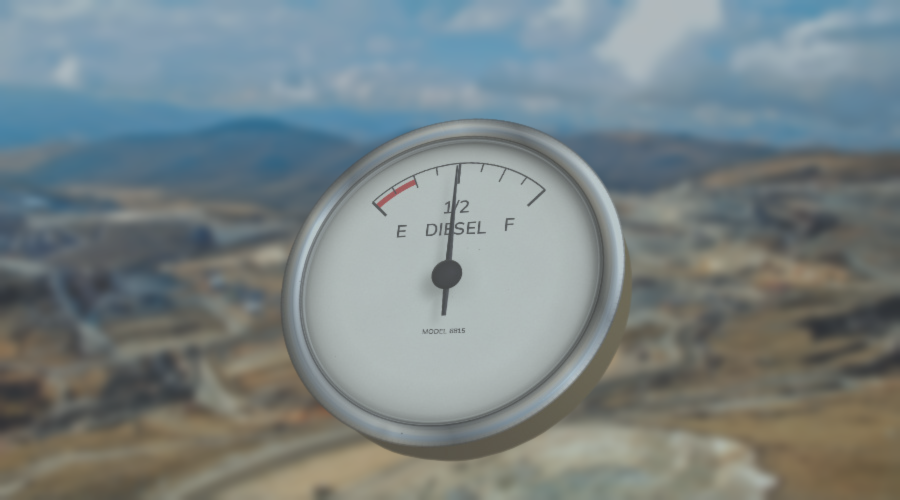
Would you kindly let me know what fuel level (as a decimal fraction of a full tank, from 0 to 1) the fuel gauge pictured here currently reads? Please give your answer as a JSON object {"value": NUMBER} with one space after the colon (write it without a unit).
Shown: {"value": 0.5}
